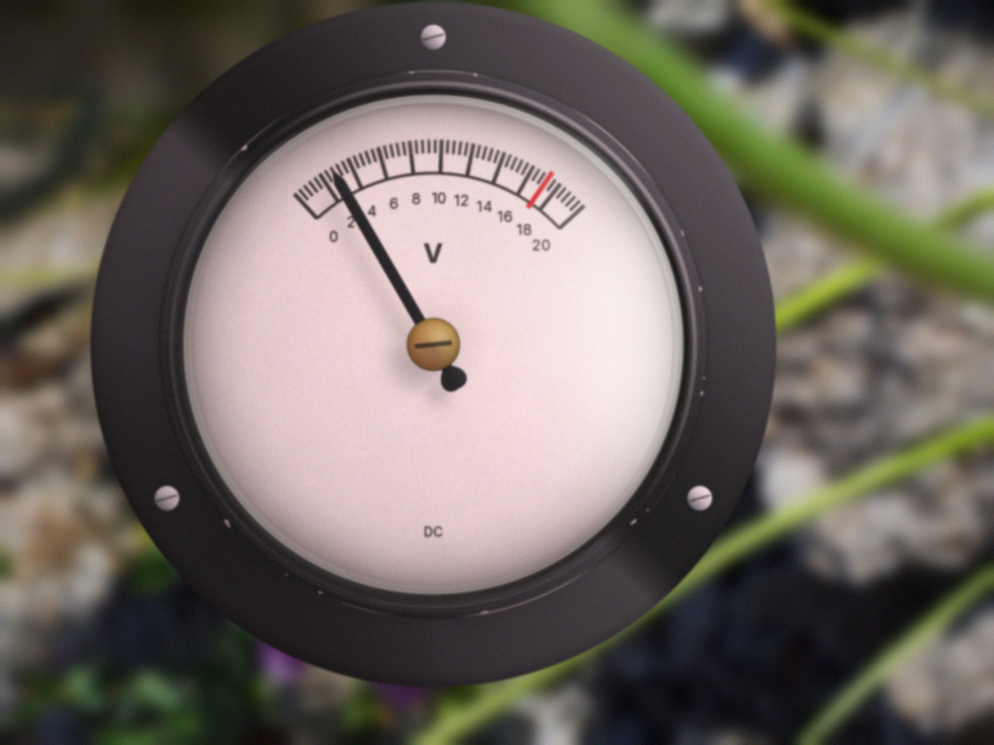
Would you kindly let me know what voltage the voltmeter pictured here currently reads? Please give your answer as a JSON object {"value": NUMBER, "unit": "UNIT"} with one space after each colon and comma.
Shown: {"value": 2.8, "unit": "V"}
